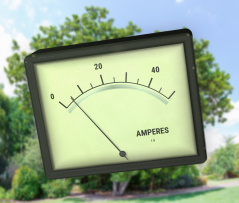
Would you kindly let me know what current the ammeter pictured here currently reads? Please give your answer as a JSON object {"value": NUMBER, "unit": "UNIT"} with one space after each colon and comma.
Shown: {"value": 5, "unit": "A"}
